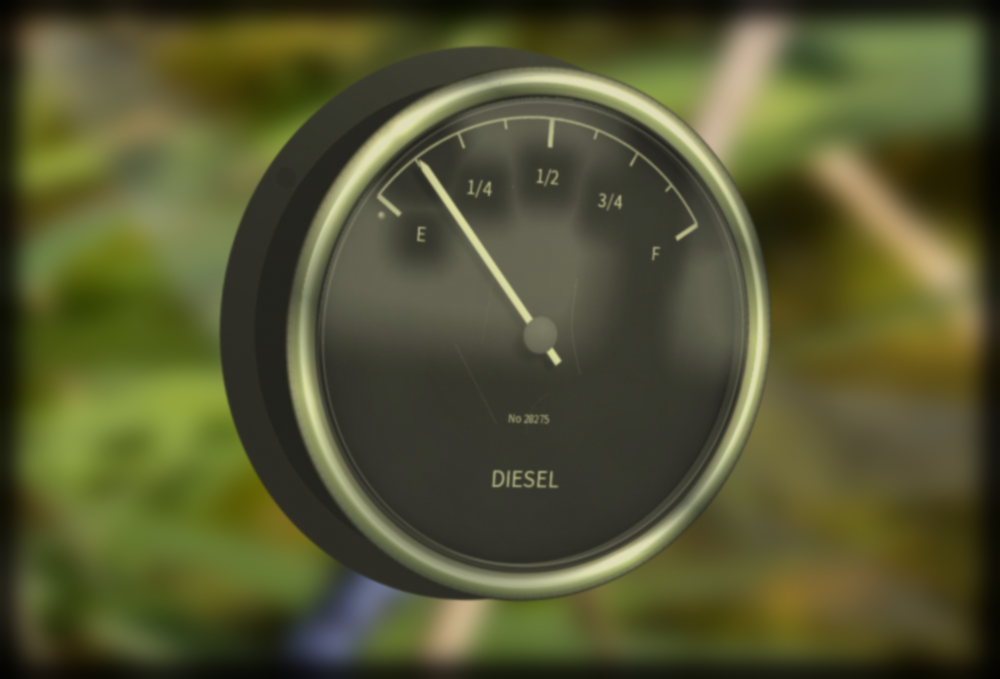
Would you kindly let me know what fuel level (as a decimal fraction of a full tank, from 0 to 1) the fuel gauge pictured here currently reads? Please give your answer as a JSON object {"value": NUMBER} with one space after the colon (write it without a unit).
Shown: {"value": 0.125}
